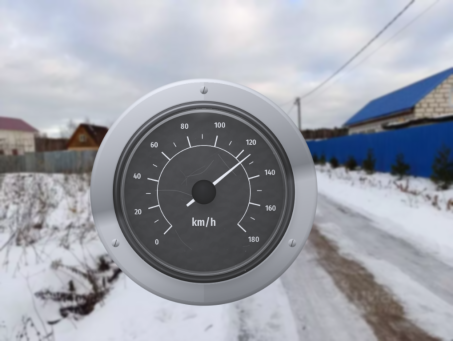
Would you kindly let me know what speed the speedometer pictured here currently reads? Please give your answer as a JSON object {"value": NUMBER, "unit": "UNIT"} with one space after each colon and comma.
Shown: {"value": 125, "unit": "km/h"}
